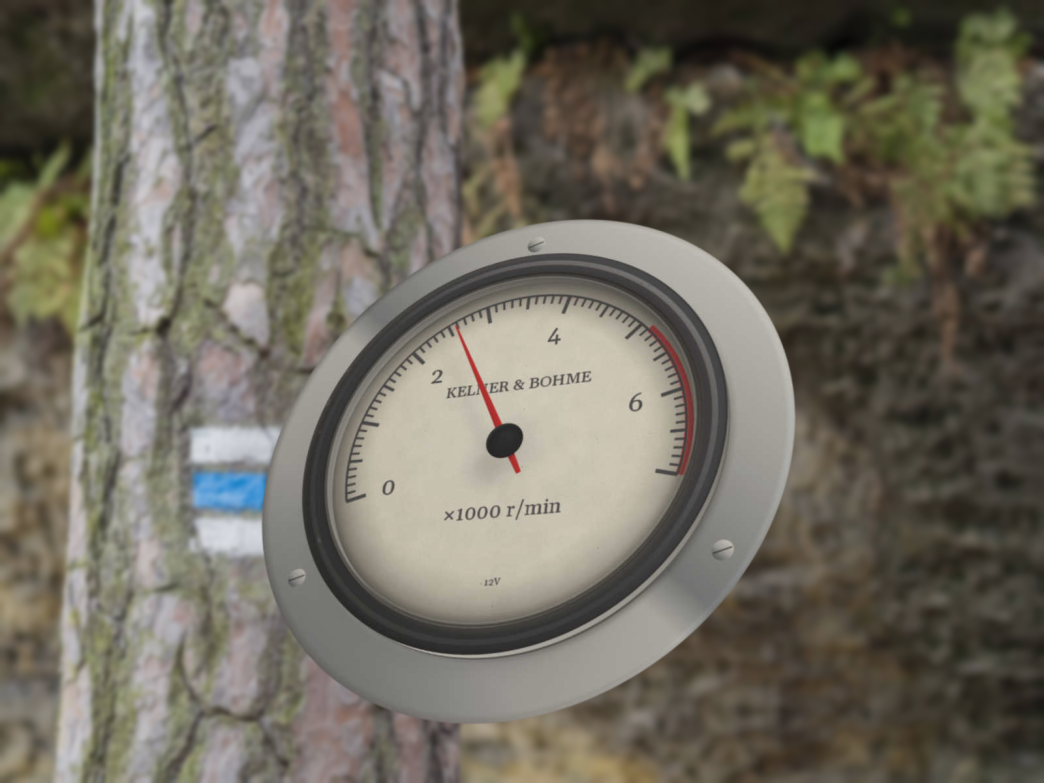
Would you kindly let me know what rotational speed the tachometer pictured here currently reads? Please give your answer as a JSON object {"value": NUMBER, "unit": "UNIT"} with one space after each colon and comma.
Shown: {"value": 2600, "unit": "rpm"}
